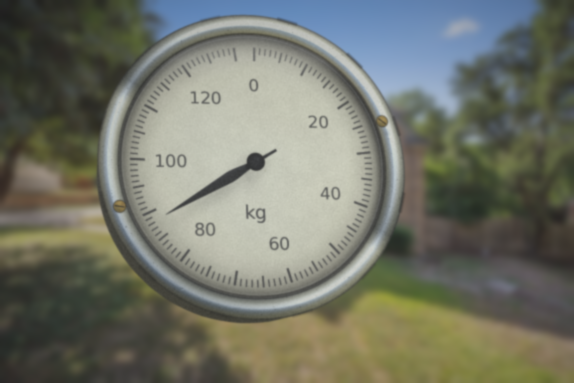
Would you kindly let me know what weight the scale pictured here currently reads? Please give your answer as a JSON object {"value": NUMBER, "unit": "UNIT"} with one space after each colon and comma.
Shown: {"value": 88, "unit": "kg"}
